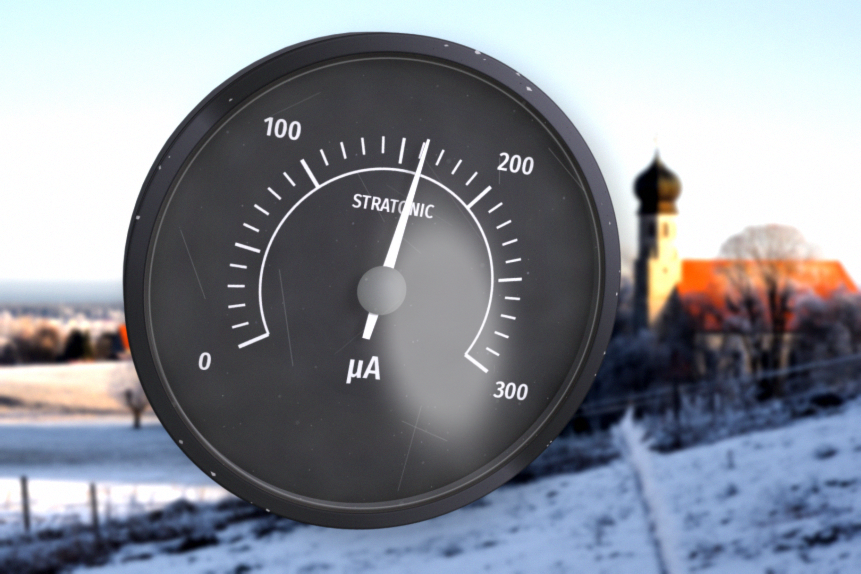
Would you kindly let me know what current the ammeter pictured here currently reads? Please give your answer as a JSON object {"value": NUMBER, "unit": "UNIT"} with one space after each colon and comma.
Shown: {"value": 160, "unit": "µA"}
